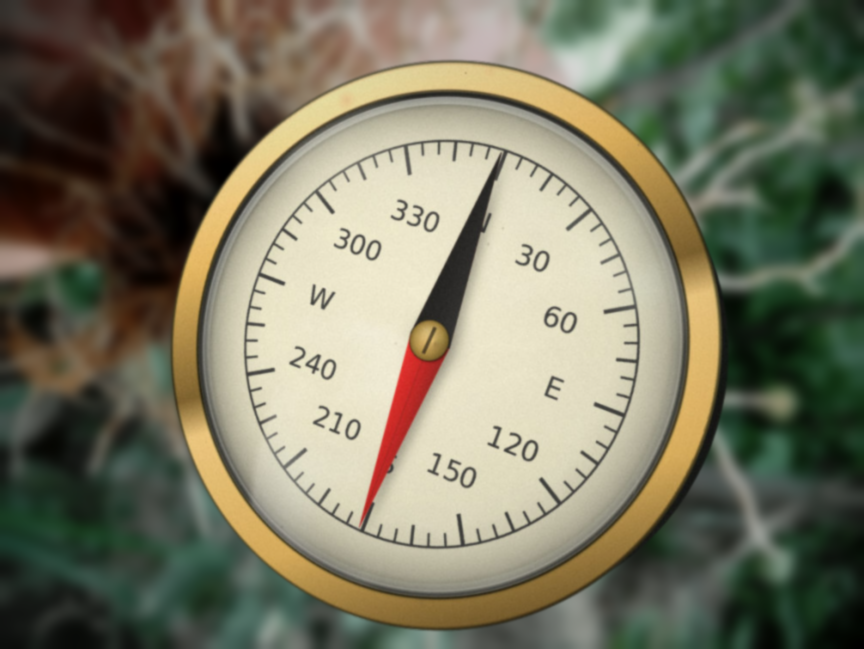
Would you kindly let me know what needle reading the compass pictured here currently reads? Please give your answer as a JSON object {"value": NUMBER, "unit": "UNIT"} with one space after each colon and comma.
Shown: {"value": 180, "unit": "°"}
